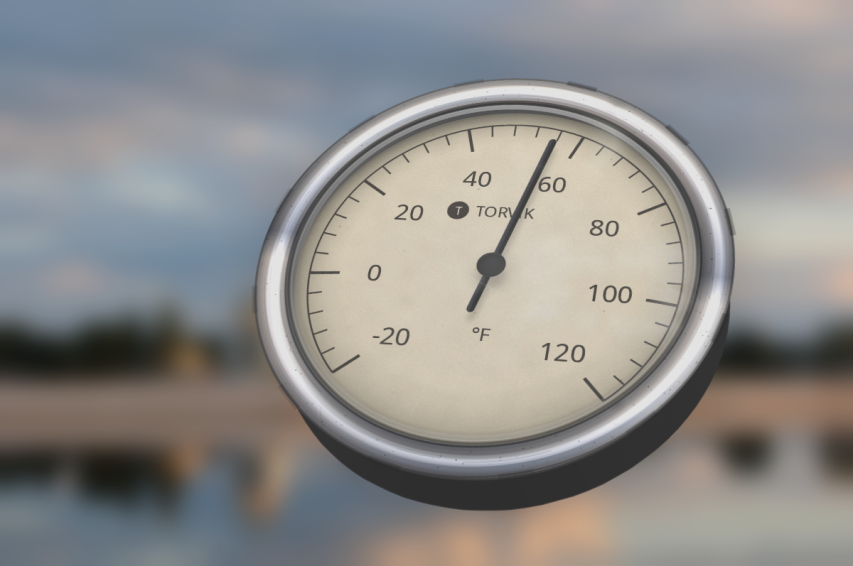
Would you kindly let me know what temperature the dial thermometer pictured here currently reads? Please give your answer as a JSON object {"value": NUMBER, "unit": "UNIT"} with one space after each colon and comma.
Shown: {"value": 56, "unit": "°F"}
